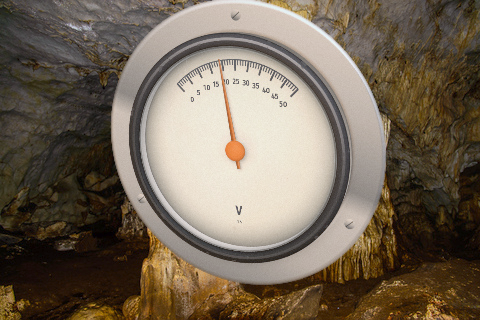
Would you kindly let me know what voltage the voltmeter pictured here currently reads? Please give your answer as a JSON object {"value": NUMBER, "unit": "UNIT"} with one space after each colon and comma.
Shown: {"value": 20, "unit": "V"}
